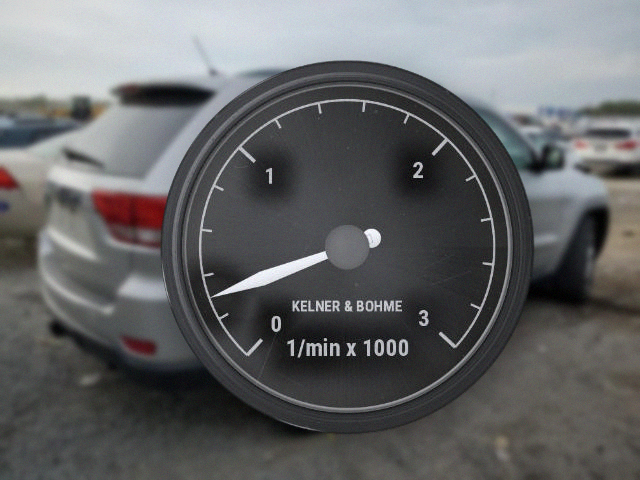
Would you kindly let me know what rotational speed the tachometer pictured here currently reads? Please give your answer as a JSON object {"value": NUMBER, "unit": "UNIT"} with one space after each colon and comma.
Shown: {"value": 300, "unit": "rpm"}
